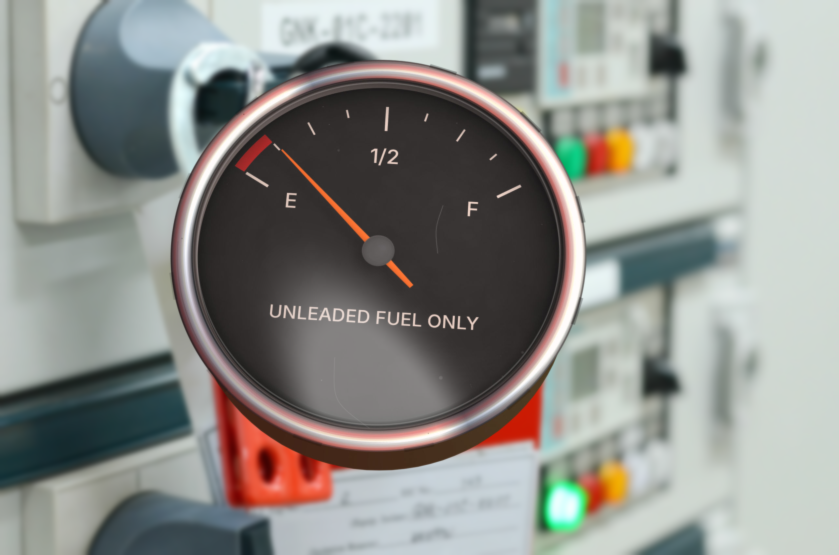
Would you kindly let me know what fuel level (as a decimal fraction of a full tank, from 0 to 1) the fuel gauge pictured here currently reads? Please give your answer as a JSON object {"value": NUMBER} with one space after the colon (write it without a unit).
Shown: {"value": 0.125}
